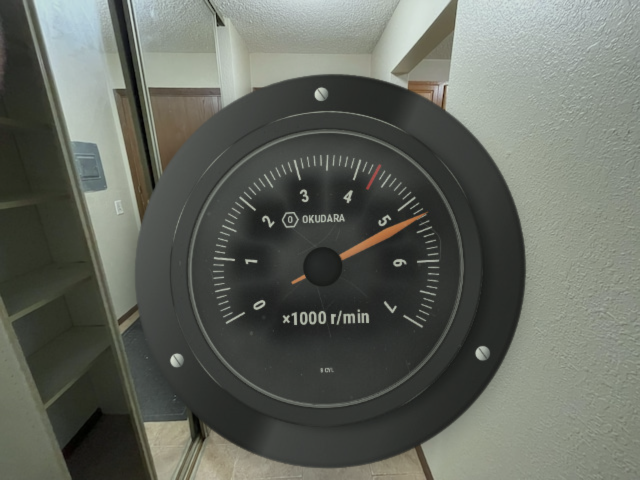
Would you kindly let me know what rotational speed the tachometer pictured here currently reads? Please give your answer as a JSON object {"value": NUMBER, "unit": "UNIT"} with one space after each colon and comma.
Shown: {"value": 5300, "unit": "rpm"}
